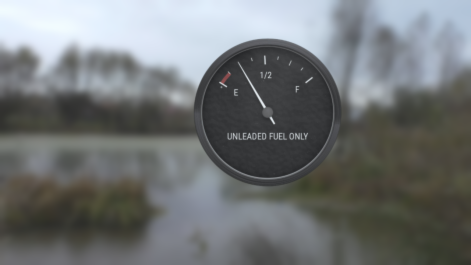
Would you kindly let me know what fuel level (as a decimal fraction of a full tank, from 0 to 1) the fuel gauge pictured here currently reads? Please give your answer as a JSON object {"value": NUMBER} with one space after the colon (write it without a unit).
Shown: {"value": 0.25}
